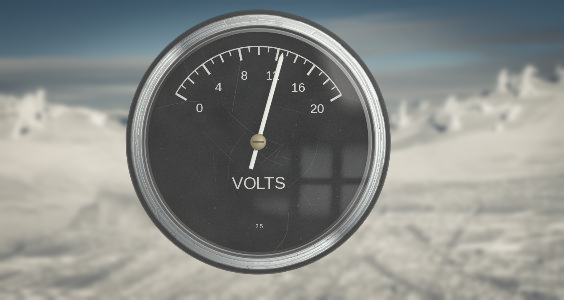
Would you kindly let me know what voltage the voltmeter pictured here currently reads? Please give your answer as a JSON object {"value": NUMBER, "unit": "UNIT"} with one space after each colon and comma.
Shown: {"value": 12.5, "unit": "V"}
